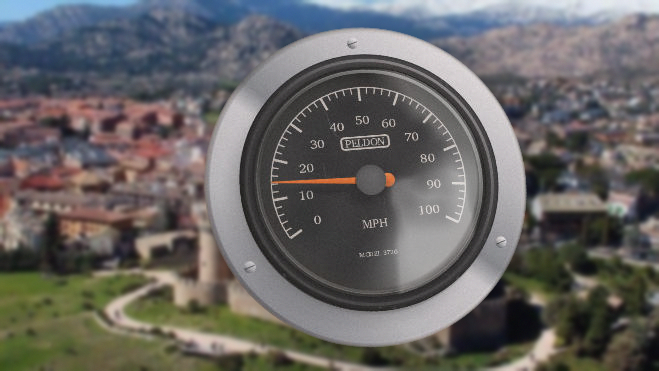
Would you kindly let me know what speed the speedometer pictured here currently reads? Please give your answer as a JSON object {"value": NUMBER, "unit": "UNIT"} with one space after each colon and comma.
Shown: {"value": 14, "unit": "mph"}
